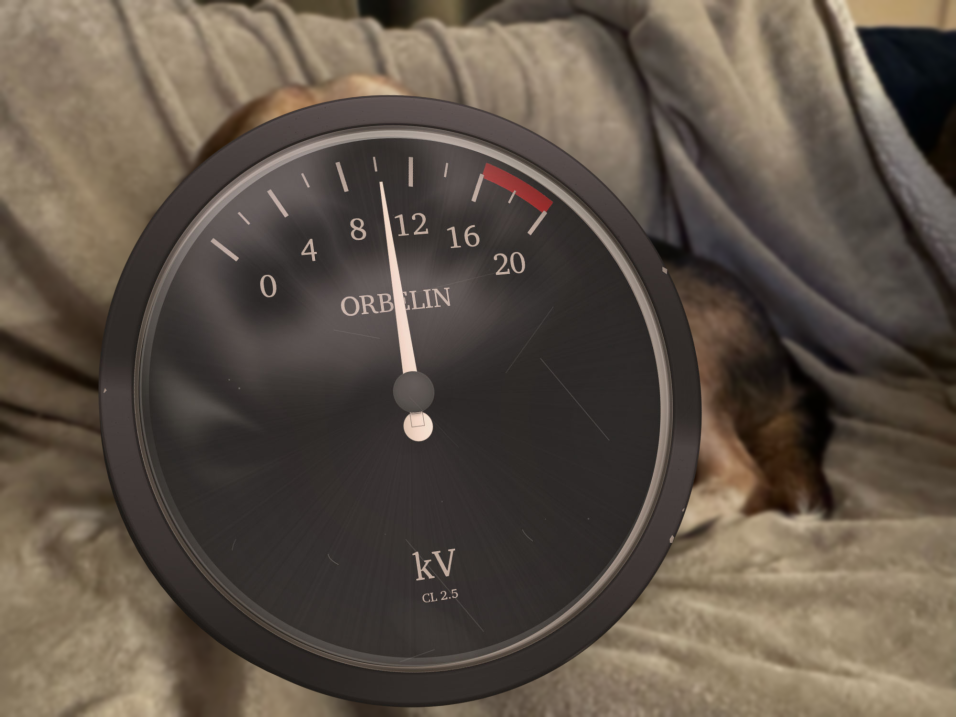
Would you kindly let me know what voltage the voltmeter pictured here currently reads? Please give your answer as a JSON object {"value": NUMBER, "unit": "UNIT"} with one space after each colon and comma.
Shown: {"value": 10, "unit": "kV"}
